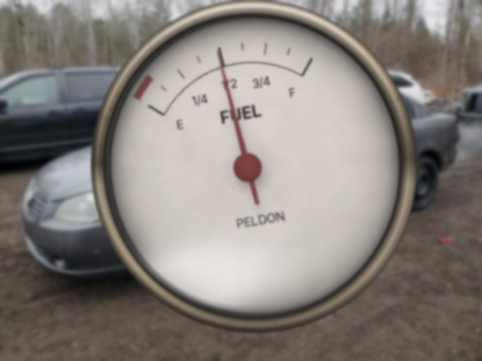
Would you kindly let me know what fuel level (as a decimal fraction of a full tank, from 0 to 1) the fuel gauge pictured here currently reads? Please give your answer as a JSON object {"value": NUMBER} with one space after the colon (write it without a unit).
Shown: {"value": 0.5}
